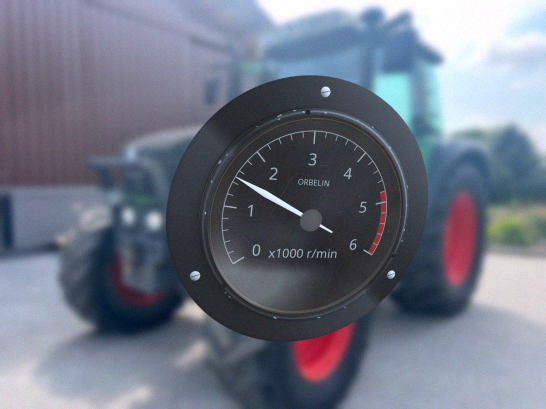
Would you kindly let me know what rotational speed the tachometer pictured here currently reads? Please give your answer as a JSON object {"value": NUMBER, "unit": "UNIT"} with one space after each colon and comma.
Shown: {"value": 1500, "unit": "rpm"}
